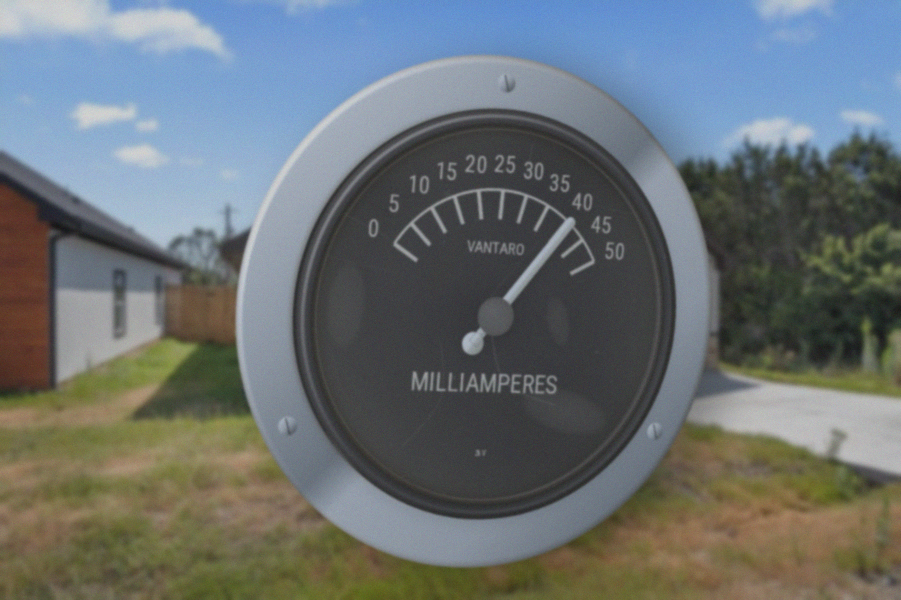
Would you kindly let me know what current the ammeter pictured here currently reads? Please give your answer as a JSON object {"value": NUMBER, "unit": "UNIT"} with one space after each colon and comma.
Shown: {"value": 40, "unit": "mA"}
